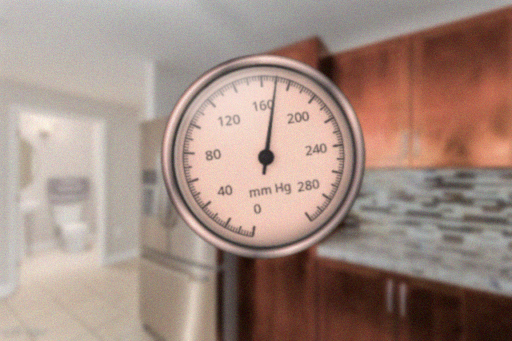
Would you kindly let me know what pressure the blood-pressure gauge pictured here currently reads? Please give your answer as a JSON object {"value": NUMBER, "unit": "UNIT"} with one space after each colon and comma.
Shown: {"value": 170, "unit": "mmHg"}
